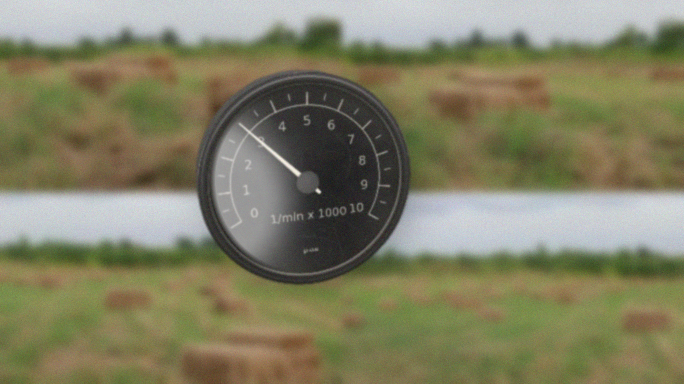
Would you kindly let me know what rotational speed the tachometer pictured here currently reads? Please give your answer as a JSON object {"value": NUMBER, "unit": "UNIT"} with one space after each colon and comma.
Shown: {"value": 3000, "unit": "rpm"}
